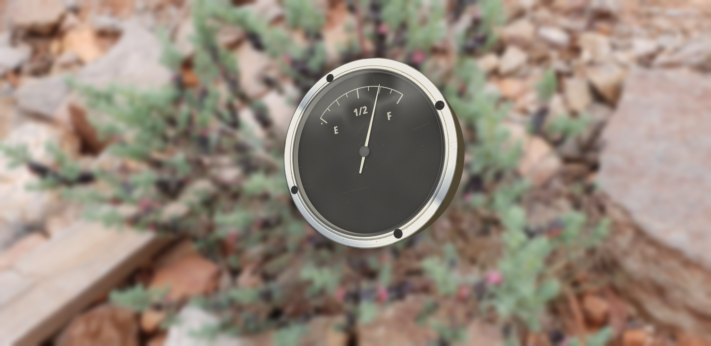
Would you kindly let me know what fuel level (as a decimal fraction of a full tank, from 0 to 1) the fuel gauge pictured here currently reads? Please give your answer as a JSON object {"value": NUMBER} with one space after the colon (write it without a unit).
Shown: {"value": 0.75}
